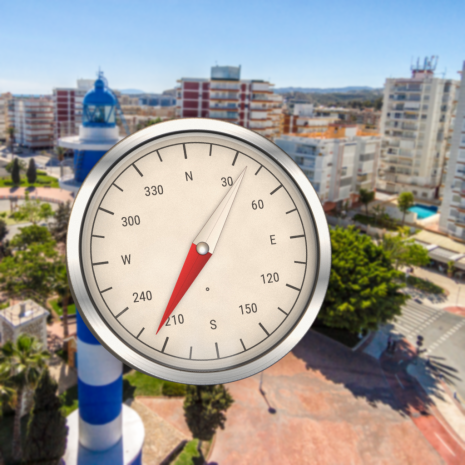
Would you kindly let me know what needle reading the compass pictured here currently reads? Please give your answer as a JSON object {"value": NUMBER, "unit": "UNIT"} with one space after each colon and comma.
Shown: {"value": 217.5, "unit": "°"}
